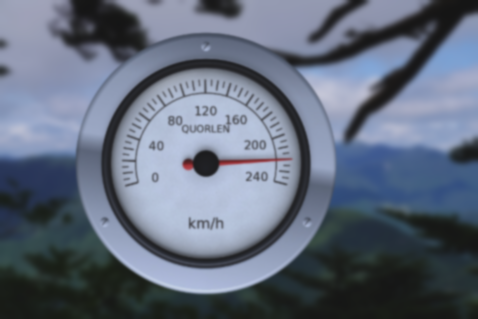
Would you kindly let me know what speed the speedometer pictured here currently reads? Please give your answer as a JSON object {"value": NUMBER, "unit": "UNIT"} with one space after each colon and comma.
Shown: {"value": 220, "unit": "km/h"}
